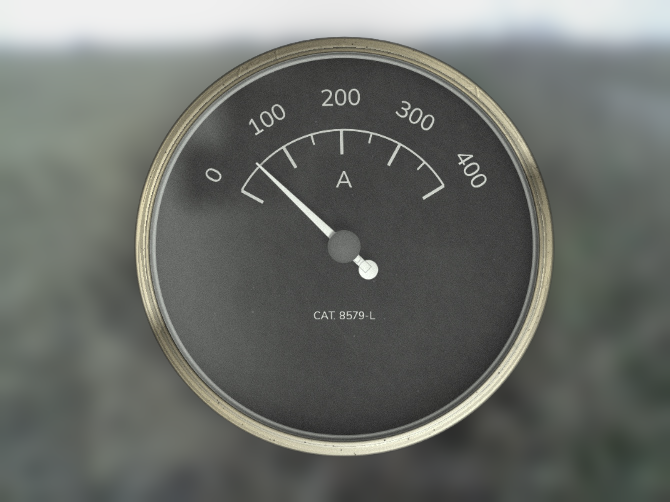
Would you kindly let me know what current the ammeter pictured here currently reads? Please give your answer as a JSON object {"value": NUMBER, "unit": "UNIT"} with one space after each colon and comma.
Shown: {"value": 50, "unit": "A"}
